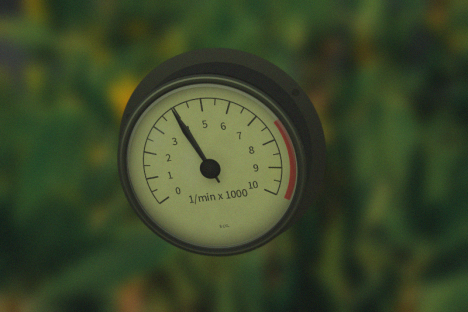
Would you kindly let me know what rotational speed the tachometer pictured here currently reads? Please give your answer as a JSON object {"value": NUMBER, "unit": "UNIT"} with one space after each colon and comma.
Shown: {"value": 4000, "unit": "rpm"}
